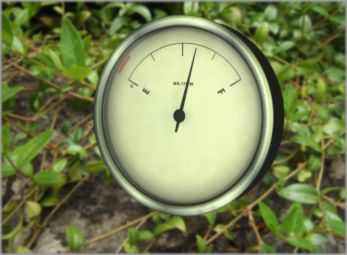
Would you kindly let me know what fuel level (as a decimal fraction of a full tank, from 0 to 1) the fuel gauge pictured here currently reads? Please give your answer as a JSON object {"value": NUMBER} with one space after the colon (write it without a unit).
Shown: {"value": 0.625}
